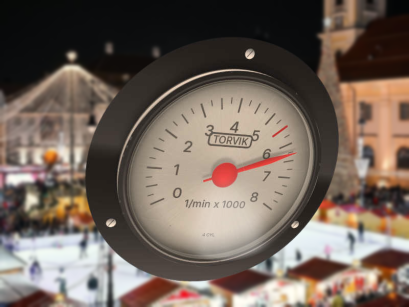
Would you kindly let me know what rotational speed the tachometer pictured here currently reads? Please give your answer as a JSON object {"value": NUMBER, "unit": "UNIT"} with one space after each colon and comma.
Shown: {"value": 6250, "unit": "rpm"}
